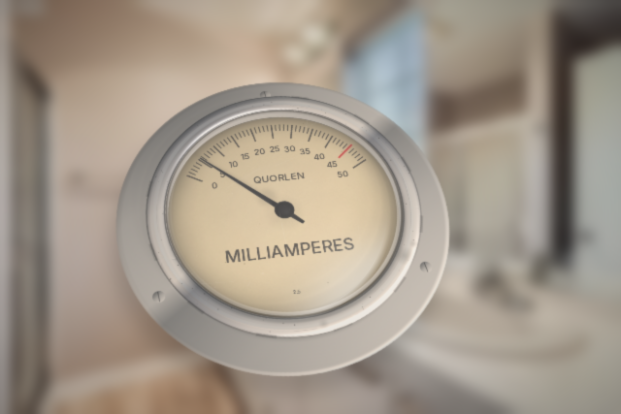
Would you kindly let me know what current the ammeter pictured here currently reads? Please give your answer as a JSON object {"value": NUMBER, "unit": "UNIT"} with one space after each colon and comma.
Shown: {"value": 5, "unit": "mA"}
